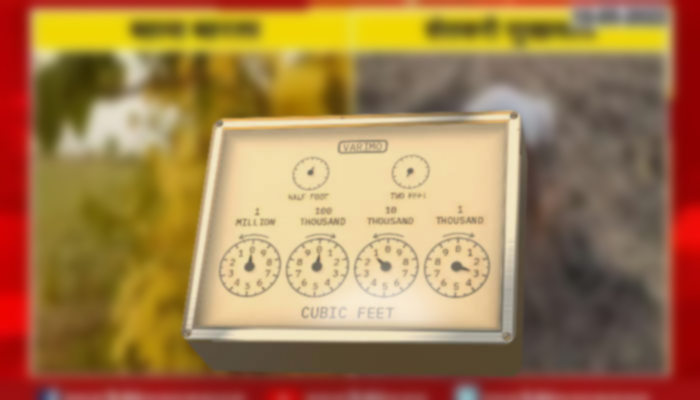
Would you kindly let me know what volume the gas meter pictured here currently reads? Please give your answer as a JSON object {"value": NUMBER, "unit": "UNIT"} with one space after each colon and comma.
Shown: {"value": 1300, "unit": "ft³"}
